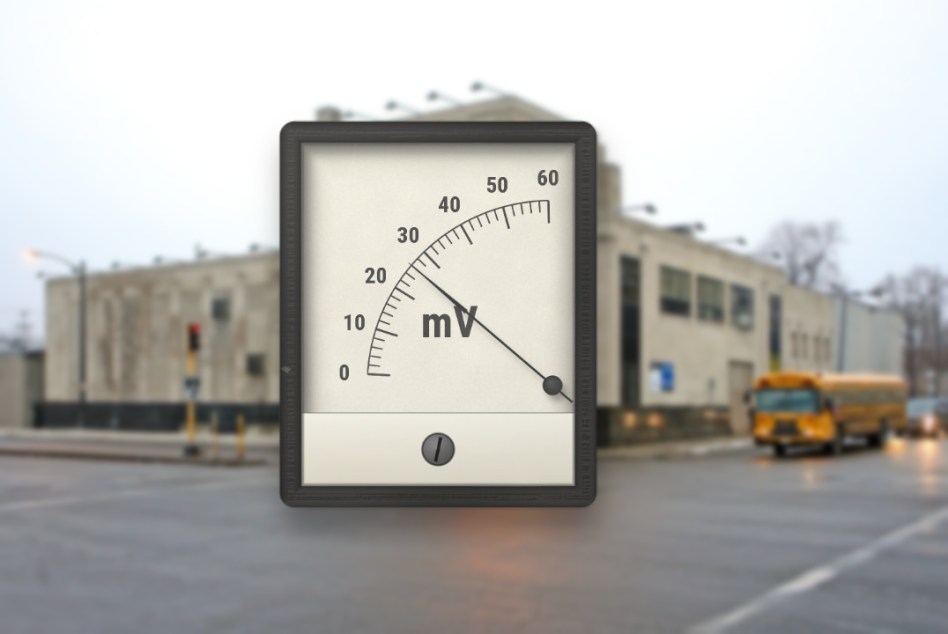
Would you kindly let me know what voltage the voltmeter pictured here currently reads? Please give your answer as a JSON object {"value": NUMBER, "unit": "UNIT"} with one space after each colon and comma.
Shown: {"value": 26, "unit": "mV"}
